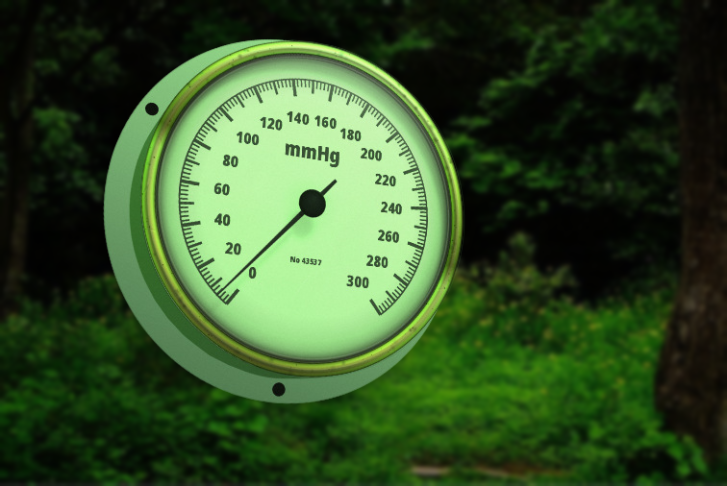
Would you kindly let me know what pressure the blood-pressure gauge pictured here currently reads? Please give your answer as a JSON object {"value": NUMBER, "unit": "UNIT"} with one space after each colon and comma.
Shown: {"value": 6, "unit": "mmHg"}
